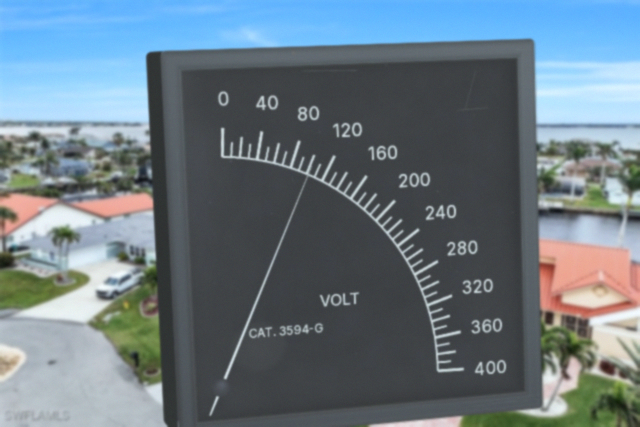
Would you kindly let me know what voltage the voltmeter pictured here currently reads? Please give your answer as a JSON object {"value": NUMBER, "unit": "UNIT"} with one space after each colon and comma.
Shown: {"value": 100, "unit": "V"}
